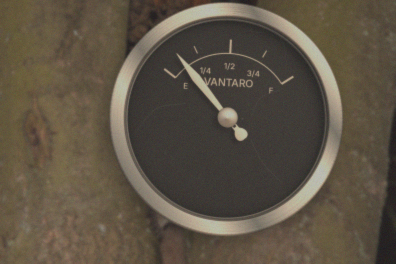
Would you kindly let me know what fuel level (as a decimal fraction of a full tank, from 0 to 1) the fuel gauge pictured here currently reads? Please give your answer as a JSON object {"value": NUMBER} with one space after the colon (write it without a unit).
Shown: {"value": 0.125}
